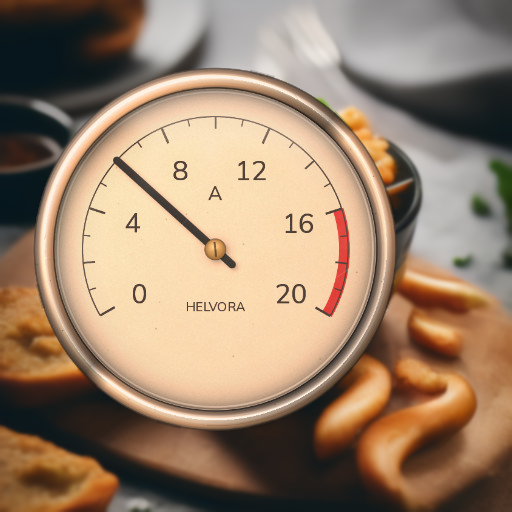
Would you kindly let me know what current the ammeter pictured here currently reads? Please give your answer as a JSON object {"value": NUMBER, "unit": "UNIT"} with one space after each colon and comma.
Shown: {"value": 6, "unit": "A"}
